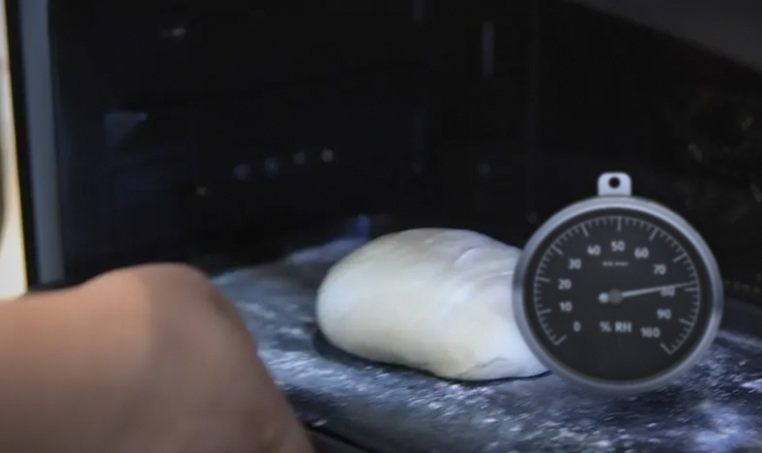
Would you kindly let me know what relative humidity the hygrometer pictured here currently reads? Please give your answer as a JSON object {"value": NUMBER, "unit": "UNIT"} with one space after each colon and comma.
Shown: {"value": 78, "unit": "%"}
